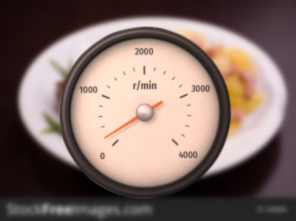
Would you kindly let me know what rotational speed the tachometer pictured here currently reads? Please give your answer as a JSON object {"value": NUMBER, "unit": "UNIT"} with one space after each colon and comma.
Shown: {"value": 200, "unit": "rpm"}
